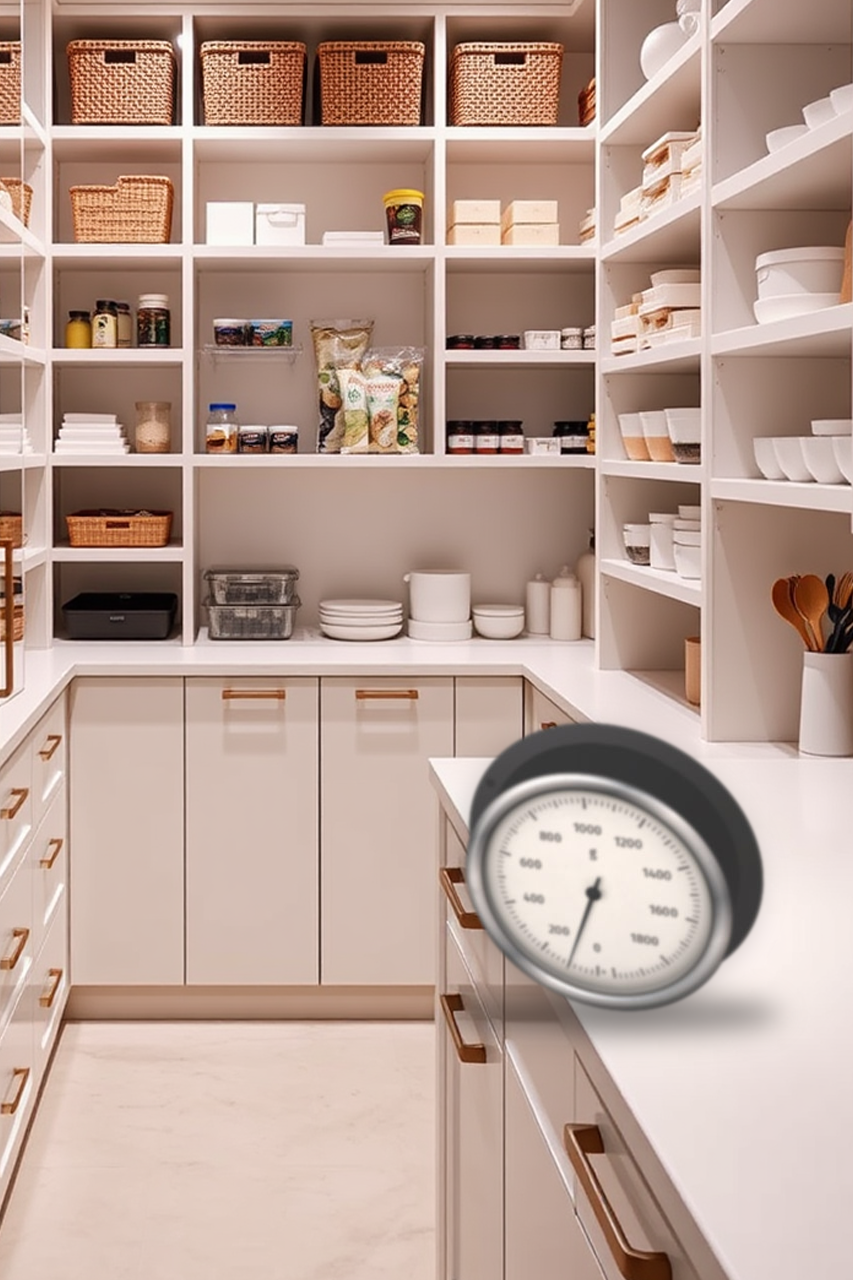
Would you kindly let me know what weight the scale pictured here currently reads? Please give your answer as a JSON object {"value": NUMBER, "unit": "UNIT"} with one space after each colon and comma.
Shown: {"value": 100, "unit": "g"}
